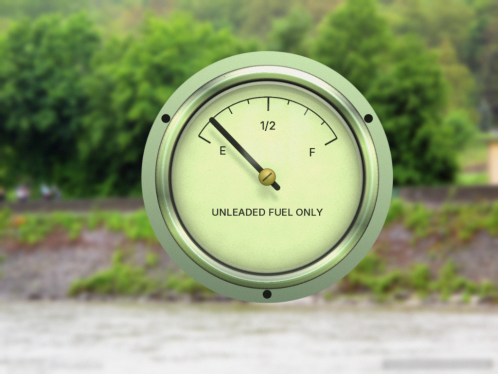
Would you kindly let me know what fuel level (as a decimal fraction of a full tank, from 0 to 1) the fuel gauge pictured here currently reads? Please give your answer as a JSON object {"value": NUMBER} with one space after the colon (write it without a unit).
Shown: {"value": 0.125}
